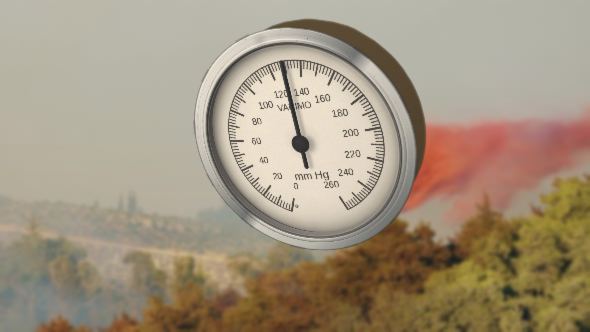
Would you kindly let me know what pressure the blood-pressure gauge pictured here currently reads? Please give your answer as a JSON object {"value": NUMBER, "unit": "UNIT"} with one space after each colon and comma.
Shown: {"value": 130, "unit": "mmHg"}
